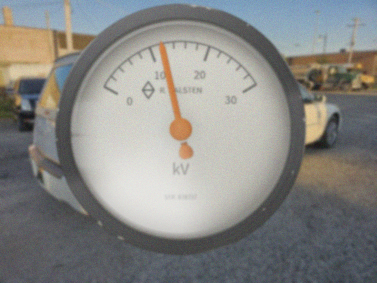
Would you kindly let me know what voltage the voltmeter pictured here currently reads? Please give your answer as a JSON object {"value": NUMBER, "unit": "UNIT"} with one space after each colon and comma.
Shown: {"value": 12, "unit": "kV"}
